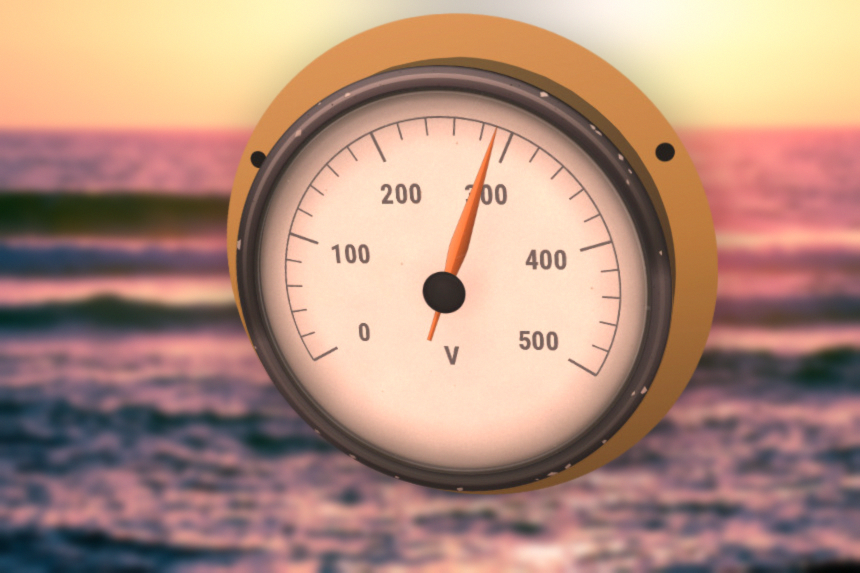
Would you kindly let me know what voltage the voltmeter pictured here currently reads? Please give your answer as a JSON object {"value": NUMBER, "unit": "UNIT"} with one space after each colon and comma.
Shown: {"value": 290, "unit": "V"}
